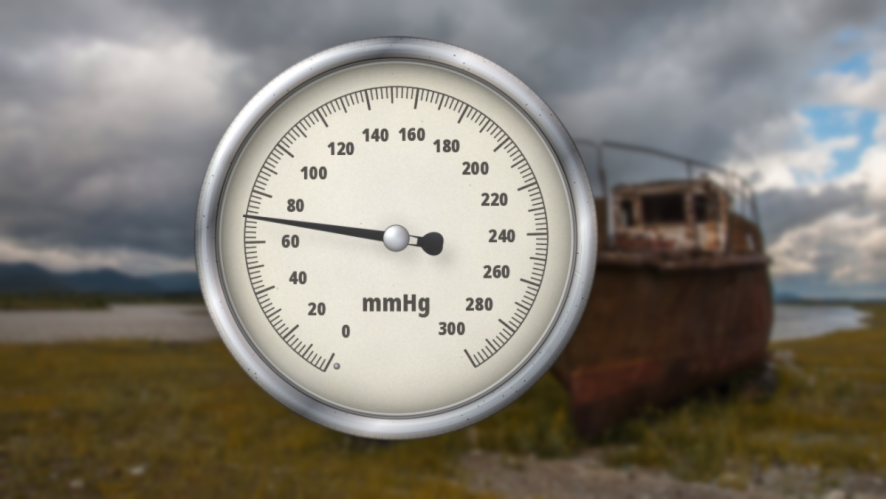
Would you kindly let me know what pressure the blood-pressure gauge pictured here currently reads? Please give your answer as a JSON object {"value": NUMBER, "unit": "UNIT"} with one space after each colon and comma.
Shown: {"value": 70, "unit": "mmHg"}
